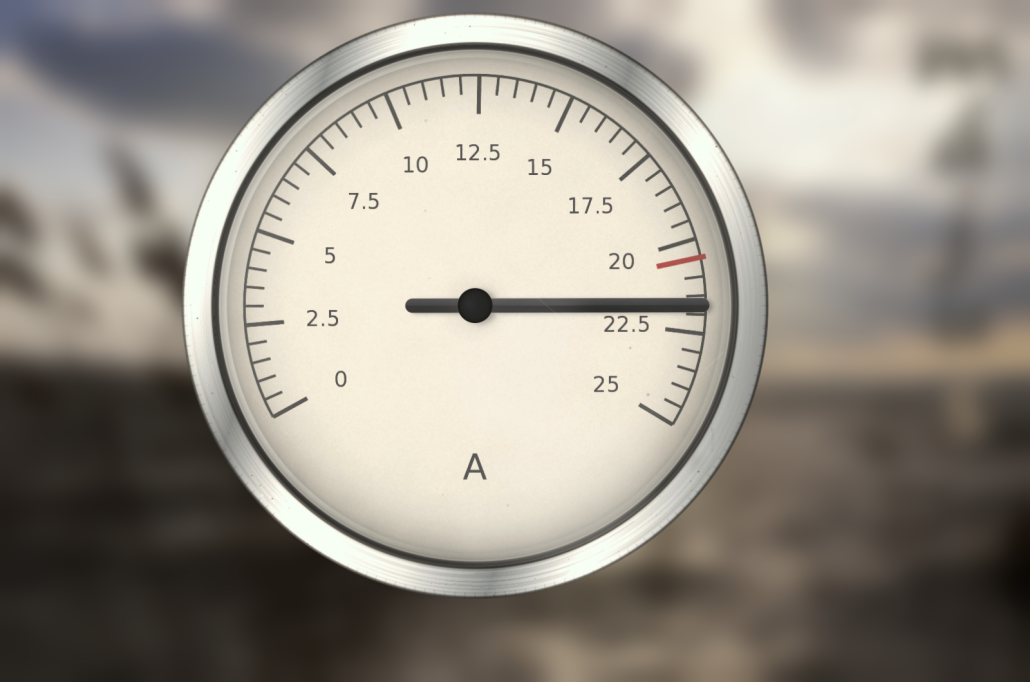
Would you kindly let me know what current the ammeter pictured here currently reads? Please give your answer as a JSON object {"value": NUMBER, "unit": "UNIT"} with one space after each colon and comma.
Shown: {"value": 21.75, "unit": "A"}
